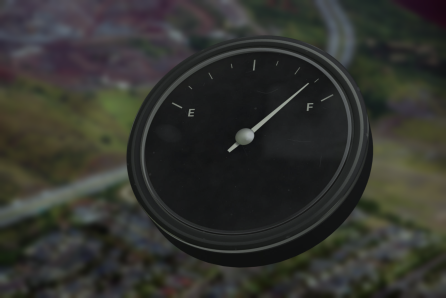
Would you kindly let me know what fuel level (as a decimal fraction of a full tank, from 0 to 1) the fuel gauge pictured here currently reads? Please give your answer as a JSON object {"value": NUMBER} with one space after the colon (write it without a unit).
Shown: {"value": 0.875}
